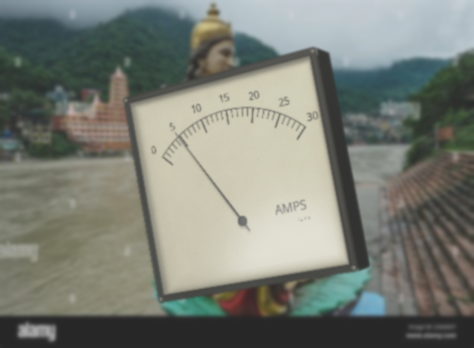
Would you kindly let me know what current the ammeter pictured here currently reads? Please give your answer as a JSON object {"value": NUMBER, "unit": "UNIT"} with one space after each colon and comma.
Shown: {"value": 5, "unit": "A"}
